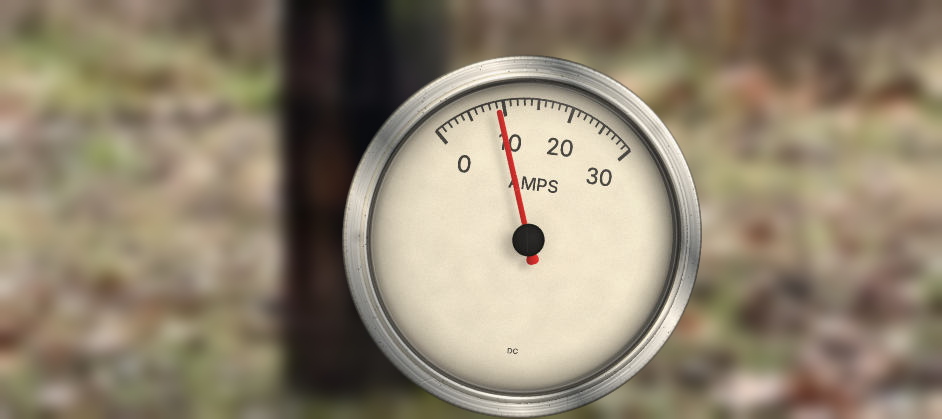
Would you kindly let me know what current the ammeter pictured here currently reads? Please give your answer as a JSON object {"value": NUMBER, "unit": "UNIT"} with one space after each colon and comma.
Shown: {"value": 9, "unit": "A"}
